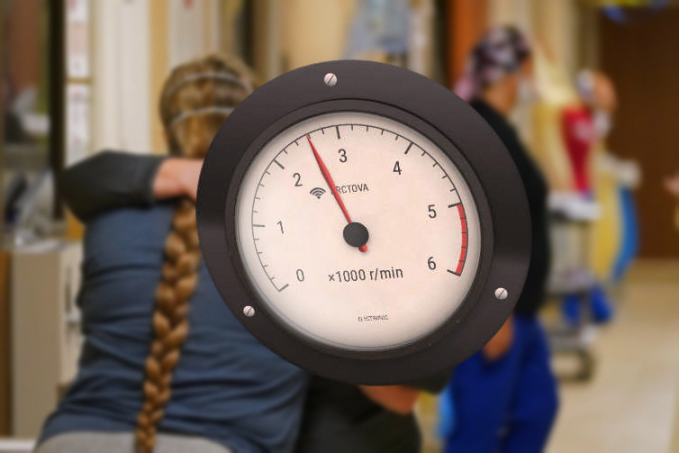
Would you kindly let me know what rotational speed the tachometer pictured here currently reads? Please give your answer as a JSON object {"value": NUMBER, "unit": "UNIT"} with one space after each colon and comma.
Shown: {"value": 2600, "unit": "rpm"}
